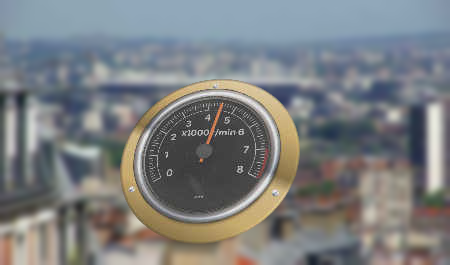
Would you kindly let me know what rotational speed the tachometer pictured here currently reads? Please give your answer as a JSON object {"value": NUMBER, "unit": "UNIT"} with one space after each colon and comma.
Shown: {"value": 4500, "unit": "rpm"}
